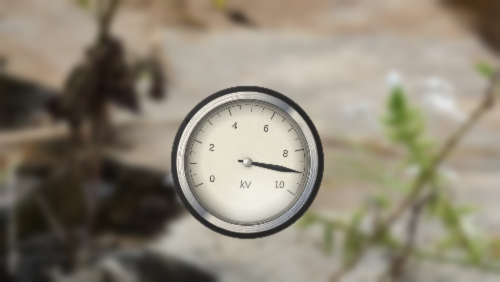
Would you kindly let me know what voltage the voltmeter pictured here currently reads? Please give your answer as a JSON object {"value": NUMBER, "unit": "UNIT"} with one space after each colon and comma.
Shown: {"value": 9, "unit": "kV"}
